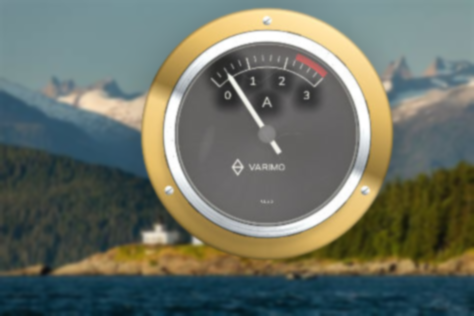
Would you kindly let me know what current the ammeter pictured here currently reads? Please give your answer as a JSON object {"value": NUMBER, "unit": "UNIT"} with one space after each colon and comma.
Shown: {"value": 0.4, "unit": "A"}
